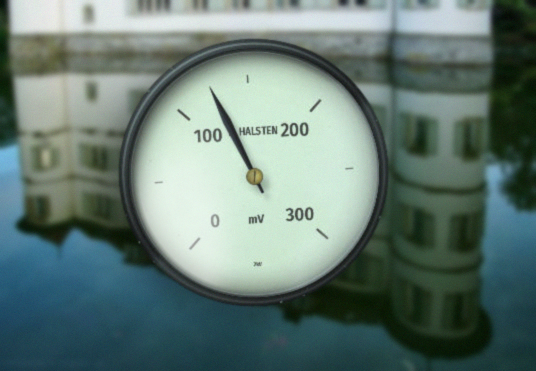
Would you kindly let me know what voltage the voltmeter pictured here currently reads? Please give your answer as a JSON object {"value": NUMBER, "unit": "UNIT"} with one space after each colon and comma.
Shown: {"value": 125, "unit": "mV"}
